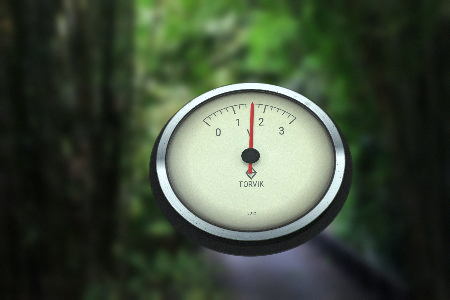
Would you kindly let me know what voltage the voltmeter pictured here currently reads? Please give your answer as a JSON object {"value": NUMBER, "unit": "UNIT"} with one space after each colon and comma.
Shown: {"value": 1.6, "unit": "V"}
